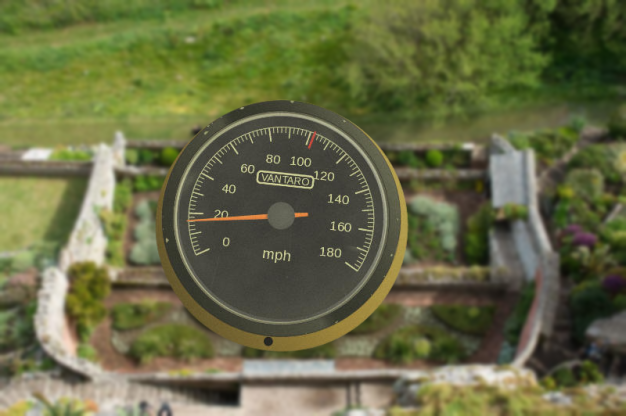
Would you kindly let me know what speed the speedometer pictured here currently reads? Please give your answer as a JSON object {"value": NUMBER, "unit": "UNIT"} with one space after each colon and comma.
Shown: {"value": 16, "unit": "mph"}
